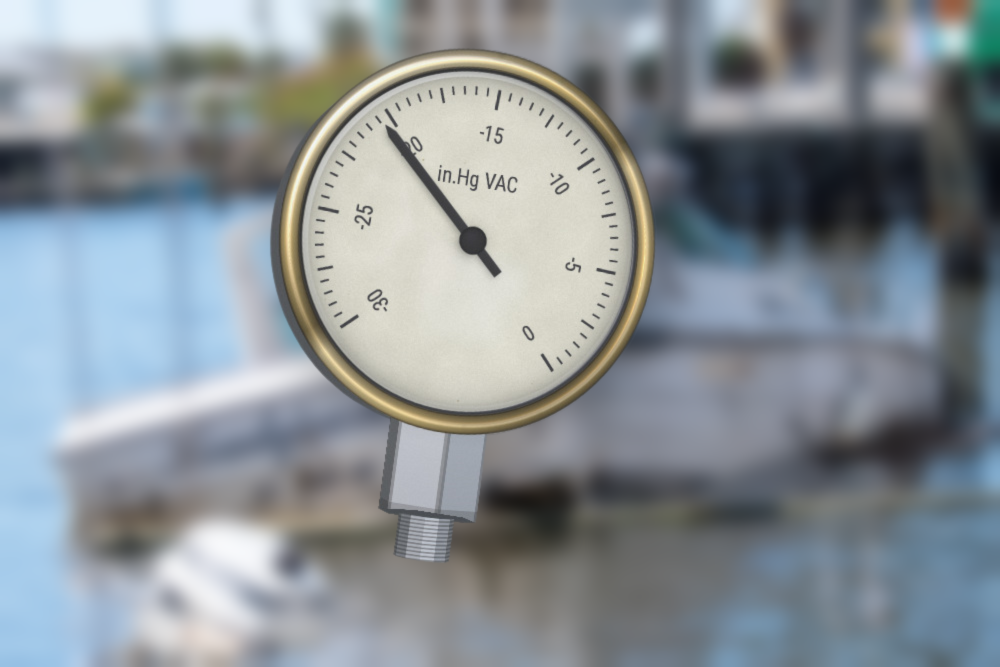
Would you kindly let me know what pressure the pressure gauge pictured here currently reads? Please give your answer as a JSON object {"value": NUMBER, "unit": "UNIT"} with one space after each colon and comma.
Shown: {"value": -20.5, "unit": "inHg"}
